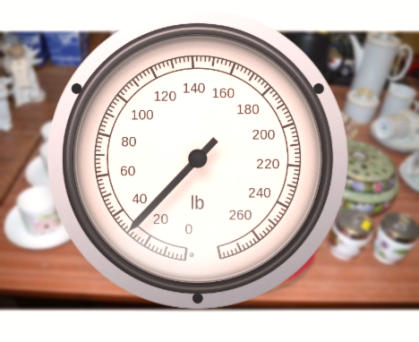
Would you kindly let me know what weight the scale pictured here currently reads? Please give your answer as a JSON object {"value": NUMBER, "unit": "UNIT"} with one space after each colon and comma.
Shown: {"value": 30, "unit": "lb"}
